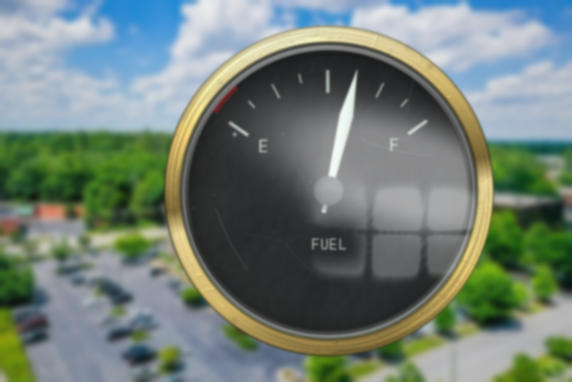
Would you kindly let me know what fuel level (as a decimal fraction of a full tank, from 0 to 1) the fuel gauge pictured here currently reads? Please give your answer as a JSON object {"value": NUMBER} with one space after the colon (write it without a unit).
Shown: {"value": 0.625}
